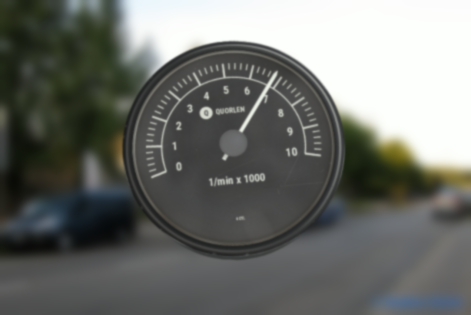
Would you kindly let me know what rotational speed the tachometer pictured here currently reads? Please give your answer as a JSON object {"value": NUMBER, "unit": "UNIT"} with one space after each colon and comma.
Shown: {"value": 6800, "unit": "rpm"}
